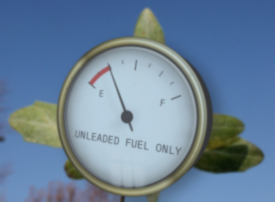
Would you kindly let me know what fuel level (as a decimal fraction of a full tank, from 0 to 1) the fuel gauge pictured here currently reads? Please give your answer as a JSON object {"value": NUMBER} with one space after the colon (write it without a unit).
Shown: {"value": 0.25}
